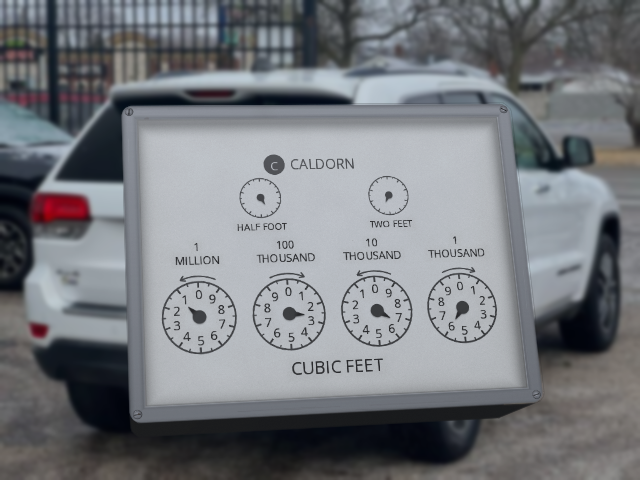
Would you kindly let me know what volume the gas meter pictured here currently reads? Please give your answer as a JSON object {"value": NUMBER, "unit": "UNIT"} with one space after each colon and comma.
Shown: {"value": 126600, "unit": "ft³"}
